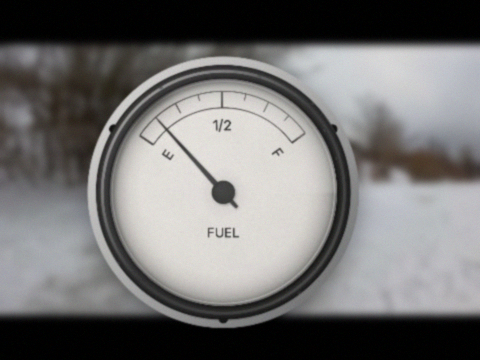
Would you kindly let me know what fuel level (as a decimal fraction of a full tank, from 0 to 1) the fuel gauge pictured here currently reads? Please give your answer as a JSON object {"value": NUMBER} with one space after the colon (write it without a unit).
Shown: {"value": 0.125}
